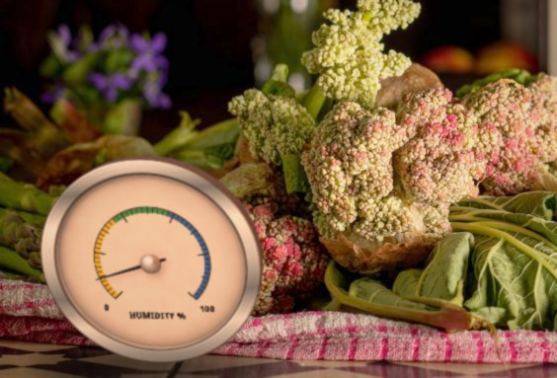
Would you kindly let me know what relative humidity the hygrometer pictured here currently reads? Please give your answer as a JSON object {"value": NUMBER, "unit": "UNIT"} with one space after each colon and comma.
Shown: {"value": 10, "unit": "%"}
